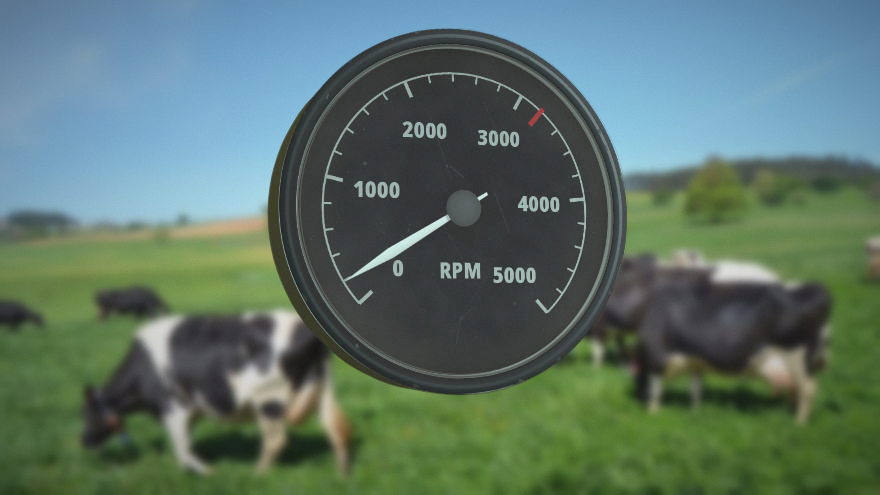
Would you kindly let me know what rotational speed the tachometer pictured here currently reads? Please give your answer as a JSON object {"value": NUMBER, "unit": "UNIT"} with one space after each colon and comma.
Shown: {"value": 200, "unit": "rpm"}
